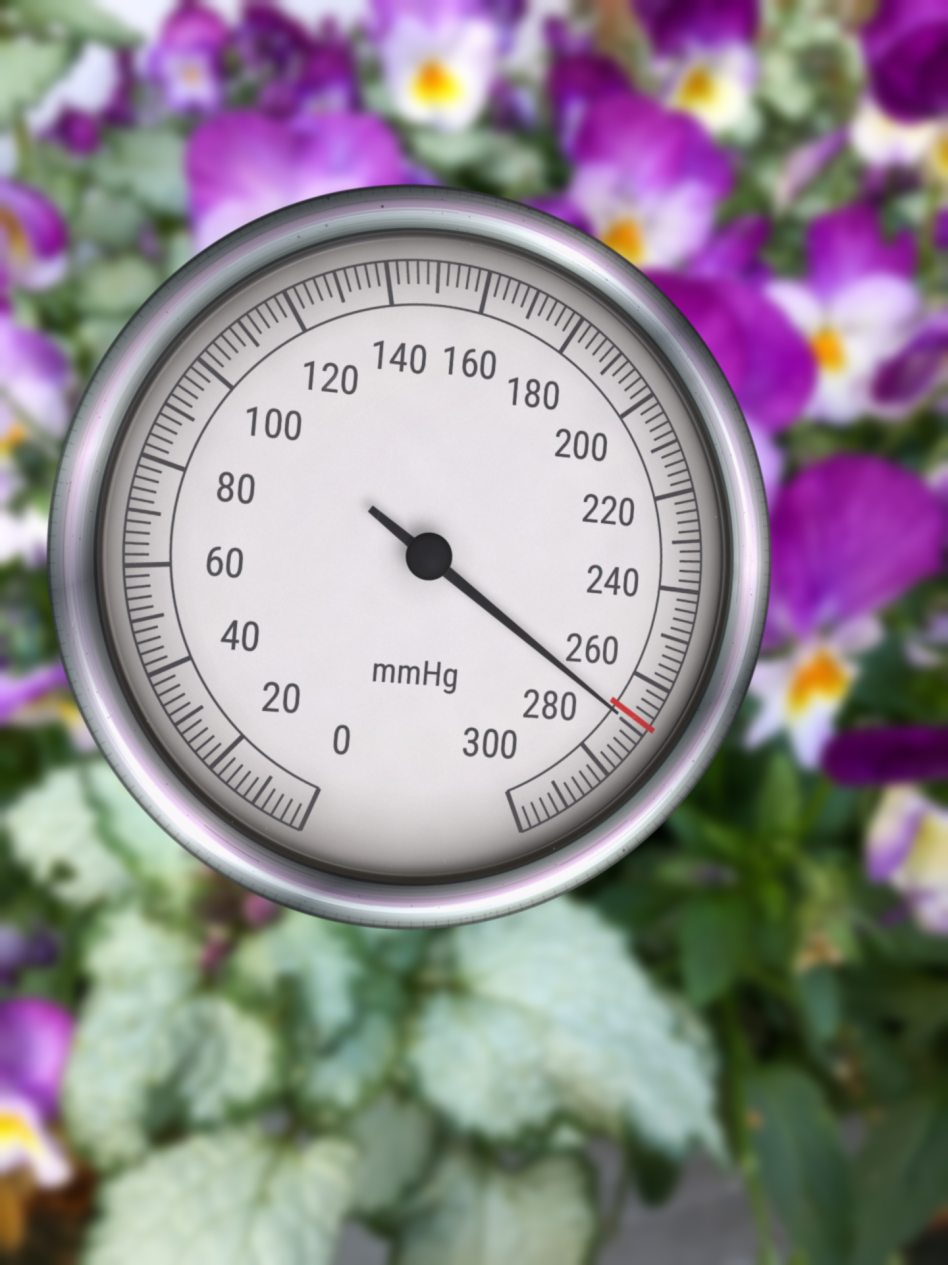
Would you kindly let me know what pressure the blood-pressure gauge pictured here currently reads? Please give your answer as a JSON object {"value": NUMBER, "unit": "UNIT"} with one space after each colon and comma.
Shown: {"value": 270, "unit": "mmHg"}
